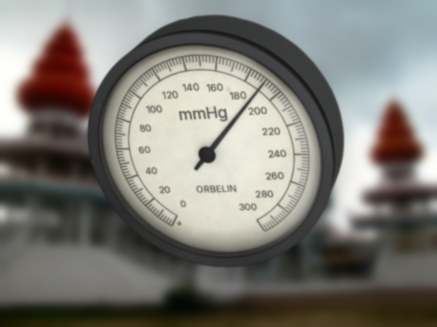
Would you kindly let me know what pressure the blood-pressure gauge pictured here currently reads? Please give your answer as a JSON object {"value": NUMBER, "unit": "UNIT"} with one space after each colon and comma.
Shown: {"value": 190, "unit": "mmHg"}
